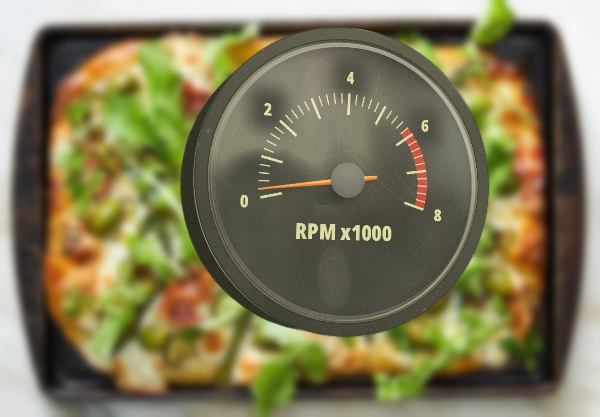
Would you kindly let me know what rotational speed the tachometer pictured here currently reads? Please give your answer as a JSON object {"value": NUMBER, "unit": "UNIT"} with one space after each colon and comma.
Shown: {"value": 200, "unit": "rpm"}
